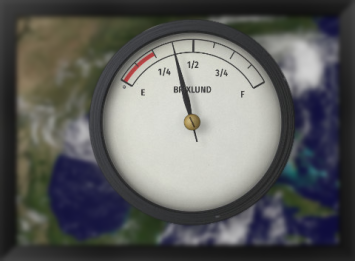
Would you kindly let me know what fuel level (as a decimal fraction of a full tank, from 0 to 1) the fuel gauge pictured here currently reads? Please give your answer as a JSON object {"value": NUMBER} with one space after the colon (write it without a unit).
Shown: {"value": 0.375}
